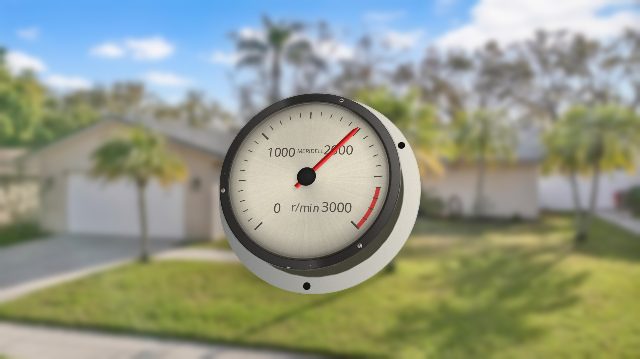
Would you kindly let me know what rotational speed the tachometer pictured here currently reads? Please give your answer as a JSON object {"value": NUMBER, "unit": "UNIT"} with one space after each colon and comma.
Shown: {"value": 2000, "unit": "rpm"}
